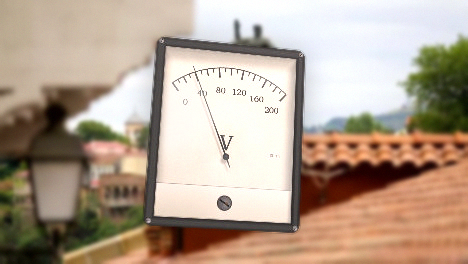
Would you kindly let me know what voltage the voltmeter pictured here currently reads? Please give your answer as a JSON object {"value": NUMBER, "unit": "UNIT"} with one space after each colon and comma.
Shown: {"value": 40, "unit": "V"}
